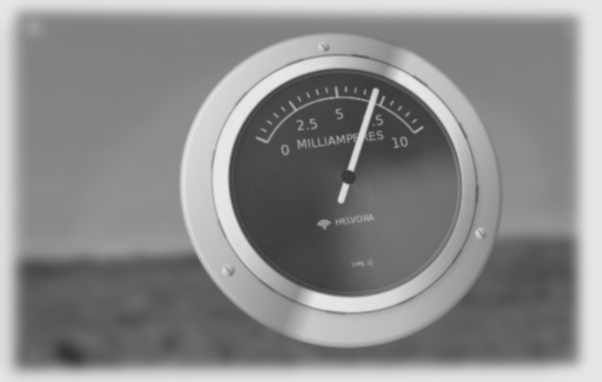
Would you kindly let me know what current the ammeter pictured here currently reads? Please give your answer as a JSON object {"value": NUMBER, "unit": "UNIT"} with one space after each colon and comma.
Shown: {"value": 7, "unit": "mA"}
